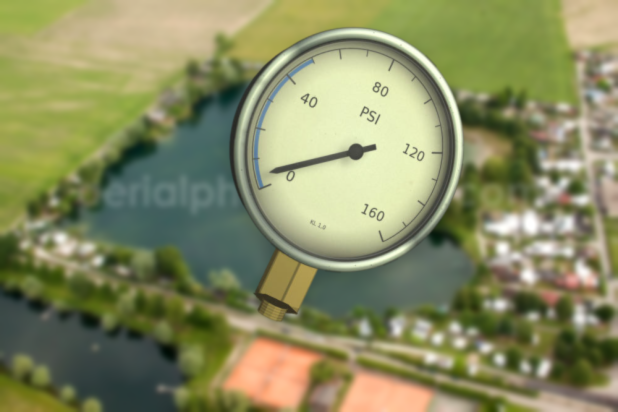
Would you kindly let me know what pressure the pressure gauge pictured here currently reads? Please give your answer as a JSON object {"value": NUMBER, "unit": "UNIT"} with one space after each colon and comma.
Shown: {"value": 5, "unit": "psi"}
